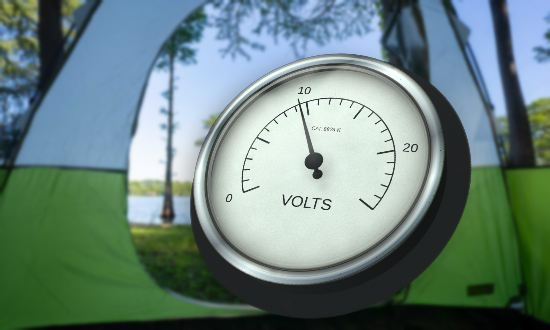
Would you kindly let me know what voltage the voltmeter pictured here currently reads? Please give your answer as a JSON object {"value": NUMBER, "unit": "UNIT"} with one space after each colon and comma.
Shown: {"value": 9.5, "unit": "V"}
